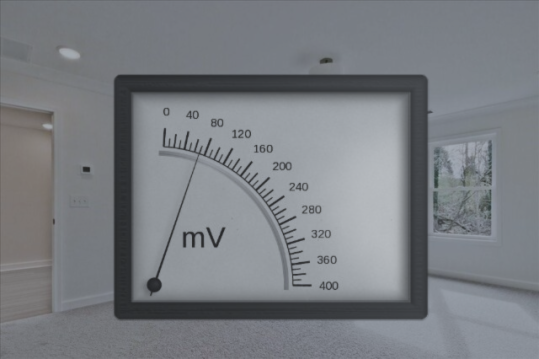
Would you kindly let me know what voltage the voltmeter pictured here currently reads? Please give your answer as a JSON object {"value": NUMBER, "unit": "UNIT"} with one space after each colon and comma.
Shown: {"value": 70, "unit": "mV"}
